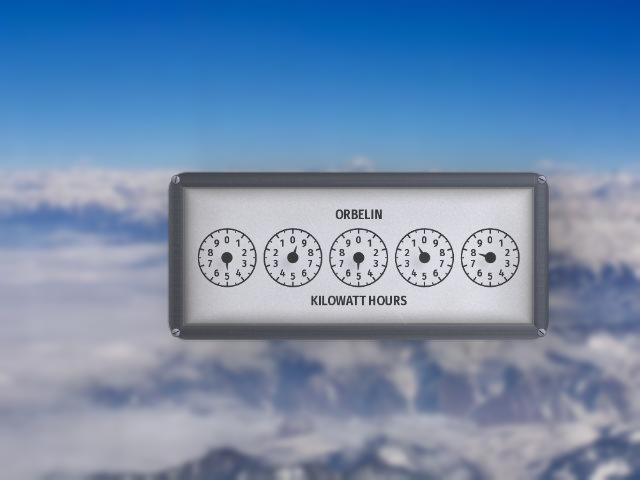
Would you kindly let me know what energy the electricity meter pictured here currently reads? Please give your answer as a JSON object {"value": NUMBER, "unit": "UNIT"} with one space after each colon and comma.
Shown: {"value": 49508, "unit": "kWh"}
